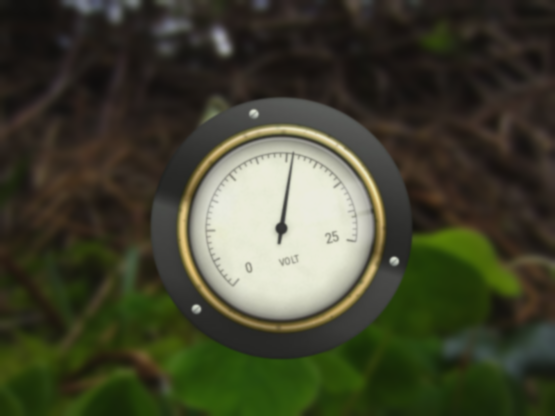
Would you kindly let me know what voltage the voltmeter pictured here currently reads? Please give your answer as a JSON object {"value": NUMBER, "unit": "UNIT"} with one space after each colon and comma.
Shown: {"value": 15.5, "unit": "V"}
